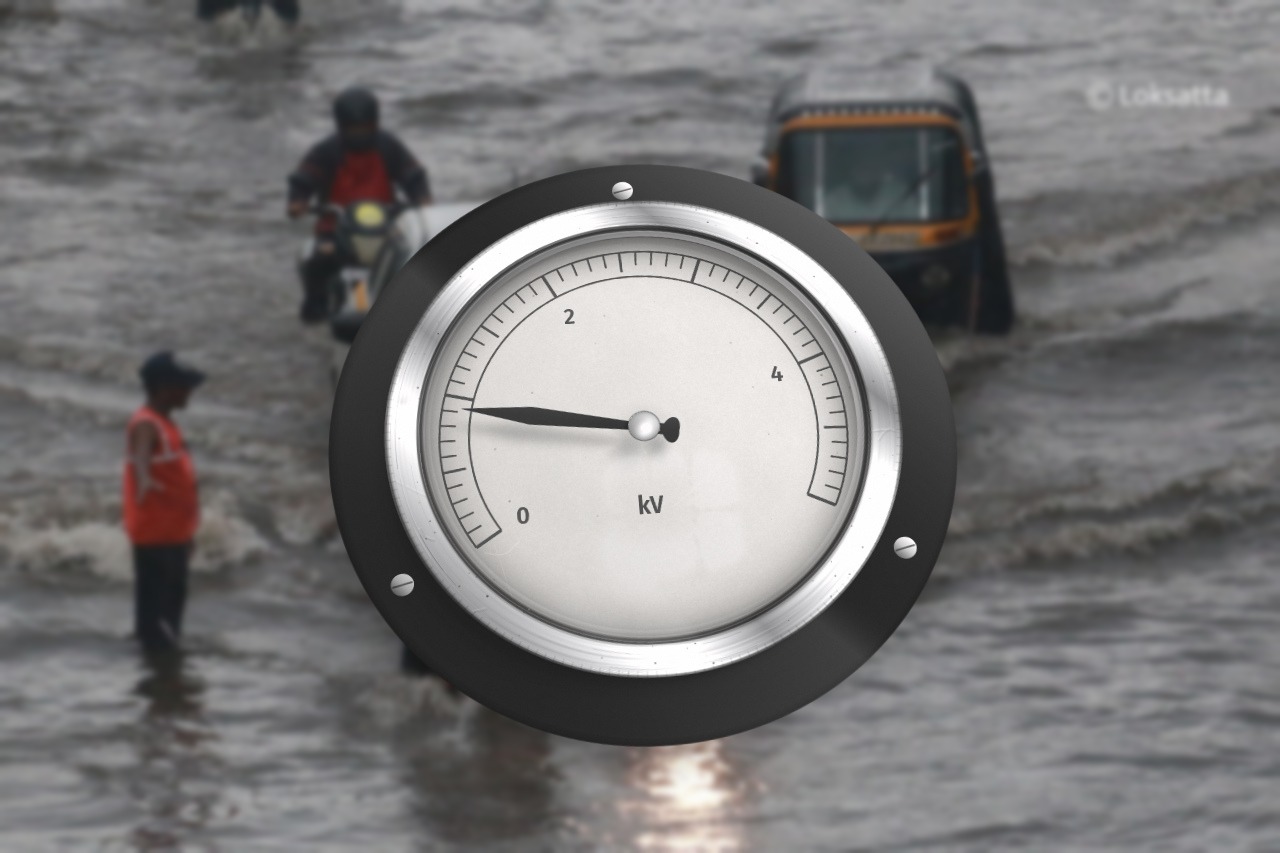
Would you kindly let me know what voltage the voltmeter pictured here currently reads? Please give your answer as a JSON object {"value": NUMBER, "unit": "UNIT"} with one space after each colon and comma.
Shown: {"value": 0.9, "unit": "kV"}
